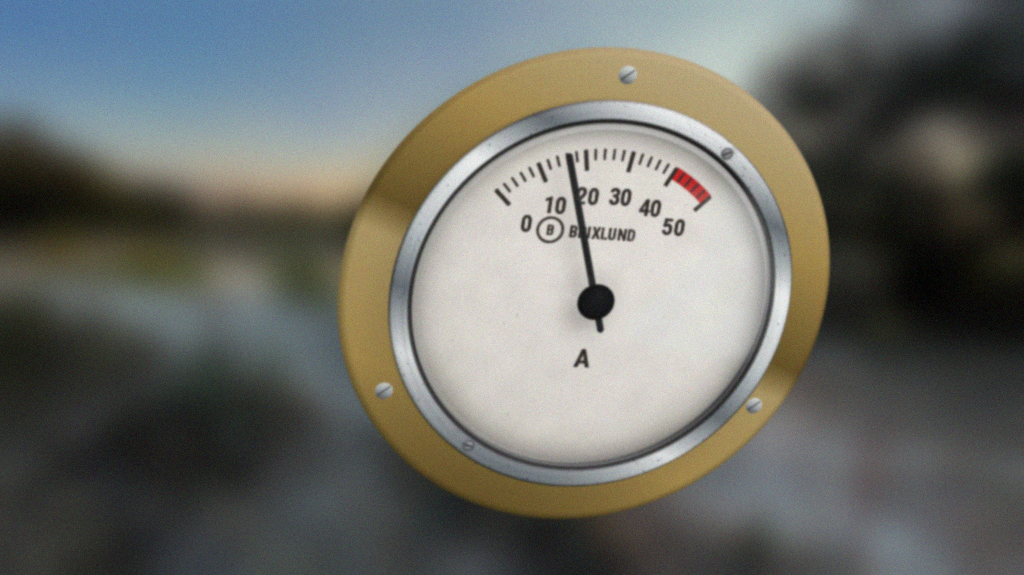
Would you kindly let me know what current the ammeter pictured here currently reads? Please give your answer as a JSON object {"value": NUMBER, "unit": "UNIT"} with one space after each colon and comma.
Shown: {"value": 16, "unit": "A"}
